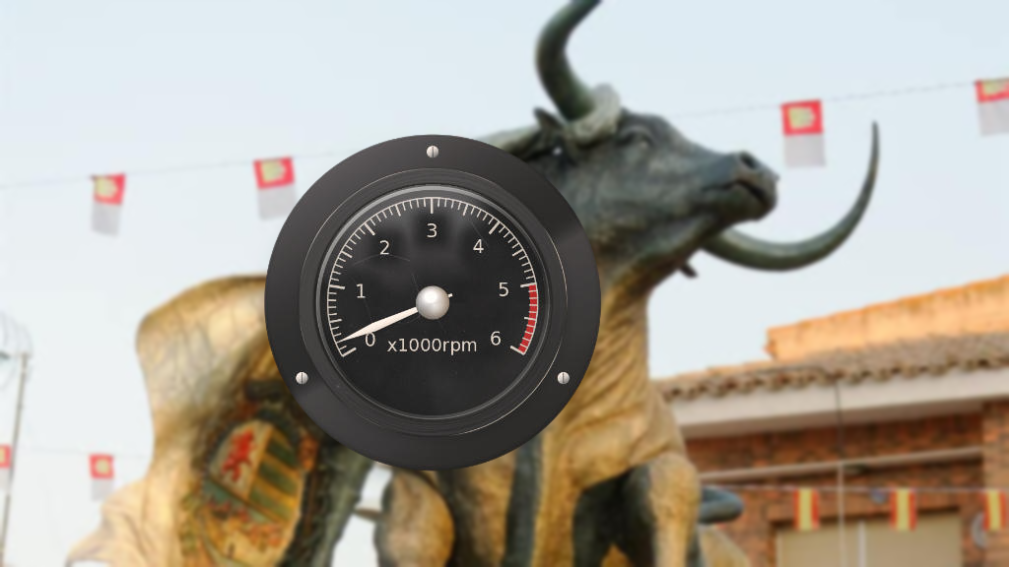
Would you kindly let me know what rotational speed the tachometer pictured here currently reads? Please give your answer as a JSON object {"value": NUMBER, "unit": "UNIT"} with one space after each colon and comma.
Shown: {"value": 200, "unit": "rpm"}
